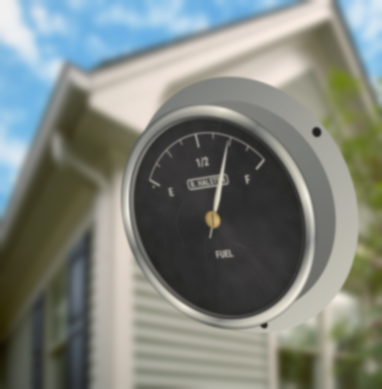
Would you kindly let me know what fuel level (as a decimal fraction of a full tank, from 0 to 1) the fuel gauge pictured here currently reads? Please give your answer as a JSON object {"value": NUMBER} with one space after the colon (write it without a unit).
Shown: {"value": 0.75}
